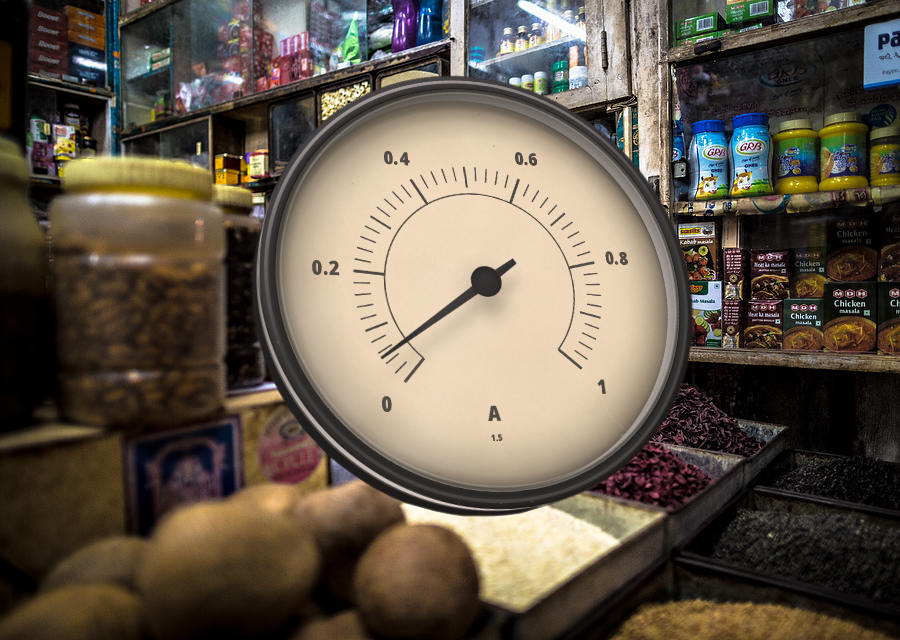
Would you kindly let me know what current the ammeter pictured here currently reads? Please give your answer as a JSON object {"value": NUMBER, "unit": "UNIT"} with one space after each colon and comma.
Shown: {"value": 0.05, "unit": "A"}
